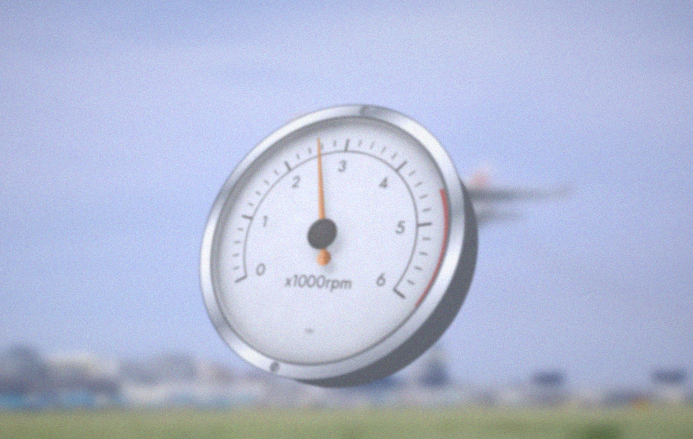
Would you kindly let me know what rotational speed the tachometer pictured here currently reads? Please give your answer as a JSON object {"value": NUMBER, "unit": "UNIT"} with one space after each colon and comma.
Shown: {"value": 2600, "unit": "rpm"}
